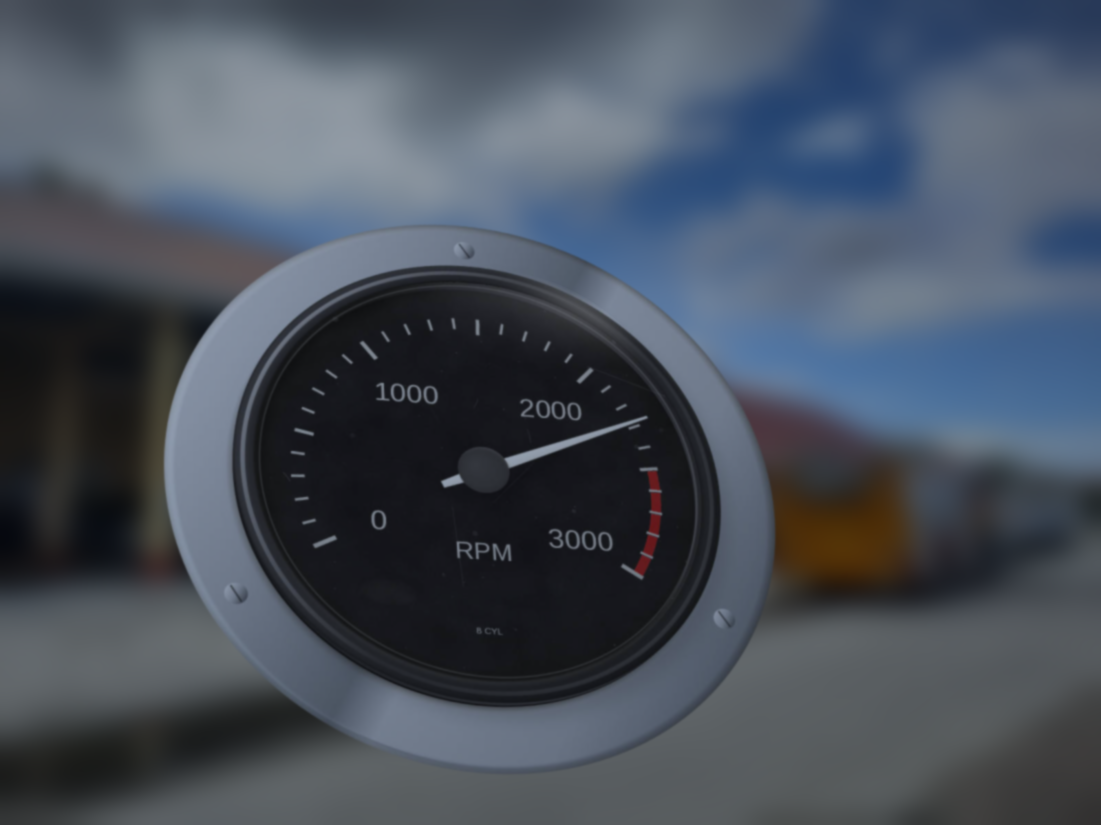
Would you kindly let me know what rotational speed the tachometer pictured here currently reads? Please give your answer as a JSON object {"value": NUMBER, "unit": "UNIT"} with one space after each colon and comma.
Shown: {"value": 2300, "unit": "rpm"}
